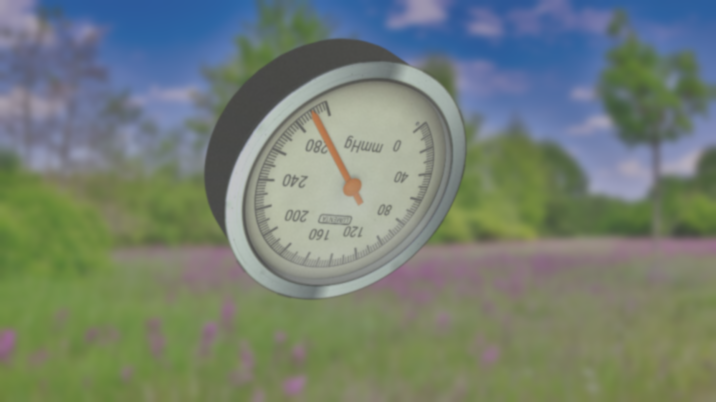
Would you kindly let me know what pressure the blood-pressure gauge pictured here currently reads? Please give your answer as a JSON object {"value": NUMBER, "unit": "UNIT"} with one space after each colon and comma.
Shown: {"value": 290, "unit": "mmHg"}
